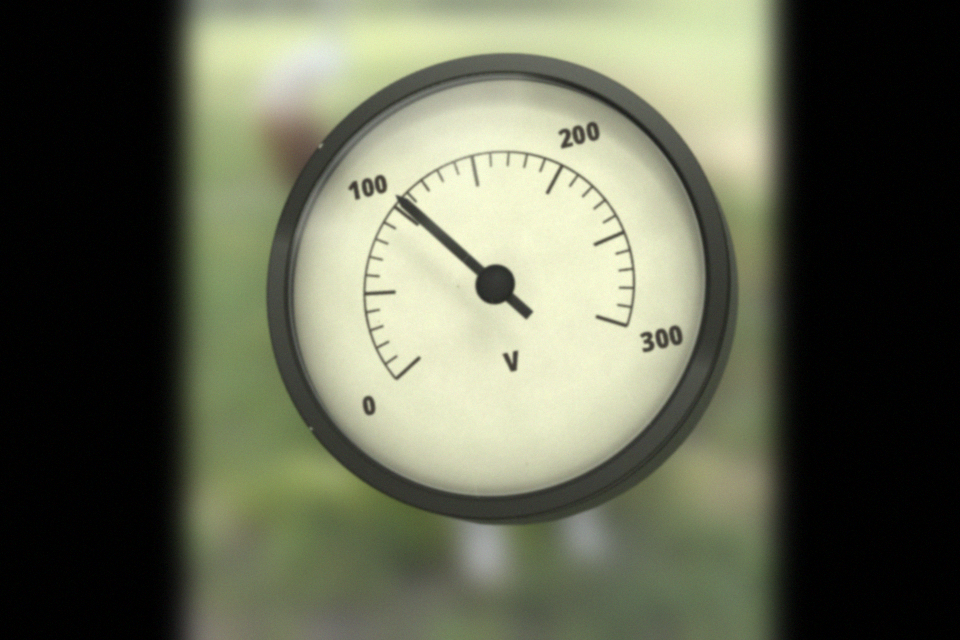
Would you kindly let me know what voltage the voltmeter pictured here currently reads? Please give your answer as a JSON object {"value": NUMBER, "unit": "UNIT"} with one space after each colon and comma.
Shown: {"value": 105, "unit": "V"}
